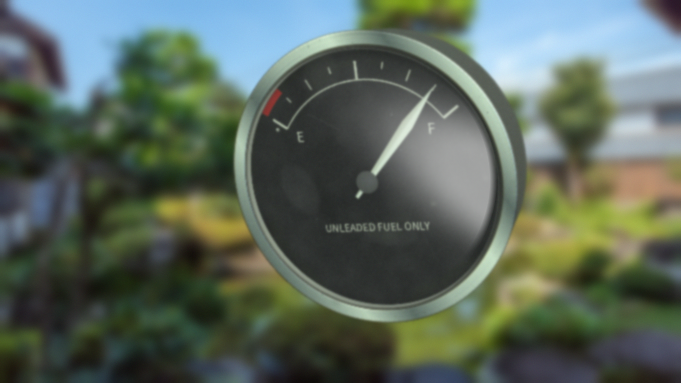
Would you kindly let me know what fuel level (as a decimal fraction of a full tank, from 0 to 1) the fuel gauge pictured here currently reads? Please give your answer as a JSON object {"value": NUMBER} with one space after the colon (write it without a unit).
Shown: {"value": 0.875}
